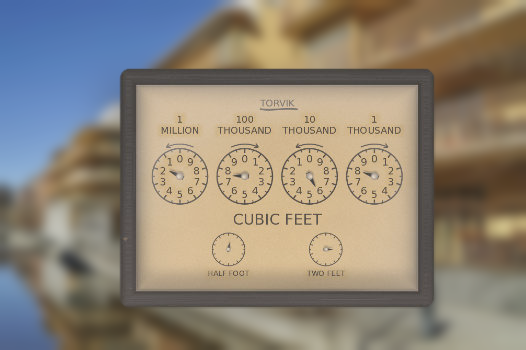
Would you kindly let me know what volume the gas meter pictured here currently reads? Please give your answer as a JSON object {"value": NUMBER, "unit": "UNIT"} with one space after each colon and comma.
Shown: {"value": 175800, "unit": "ft³"}
